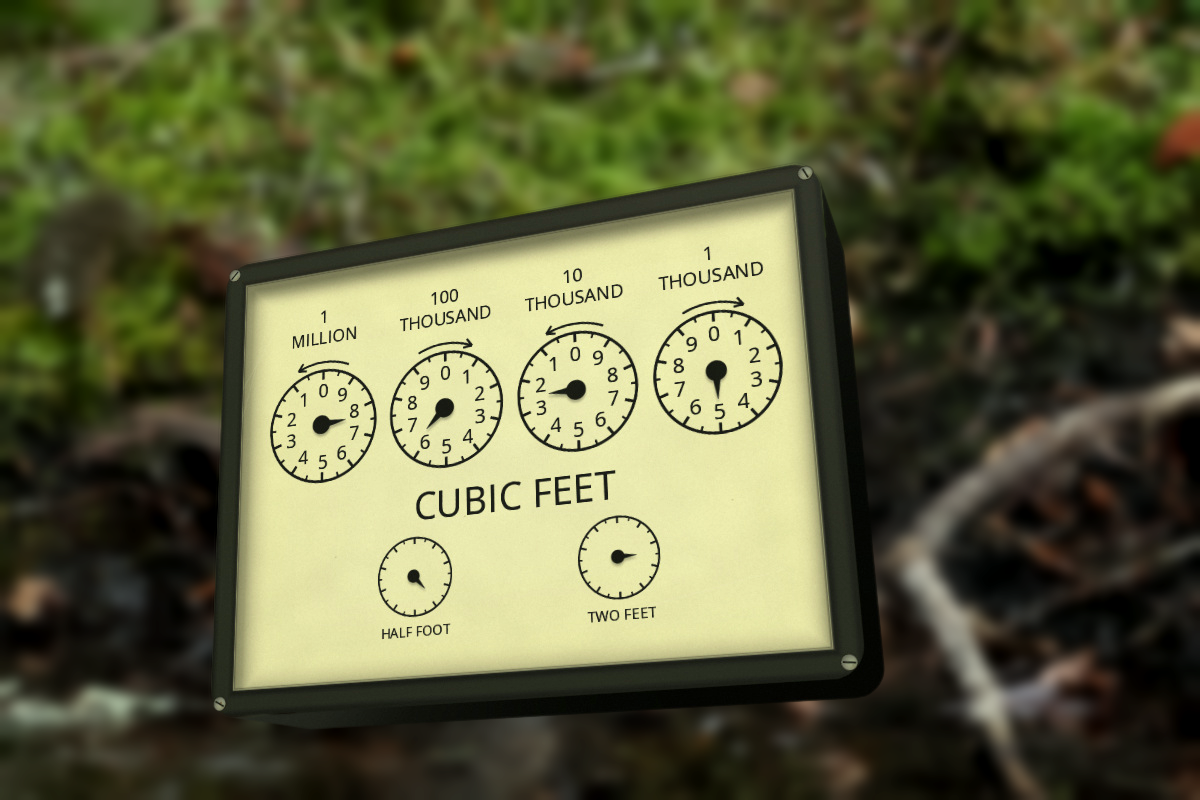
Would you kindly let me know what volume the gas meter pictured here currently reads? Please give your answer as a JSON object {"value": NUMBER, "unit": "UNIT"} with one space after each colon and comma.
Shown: {"value": 762500, "unit": "ft³"}
